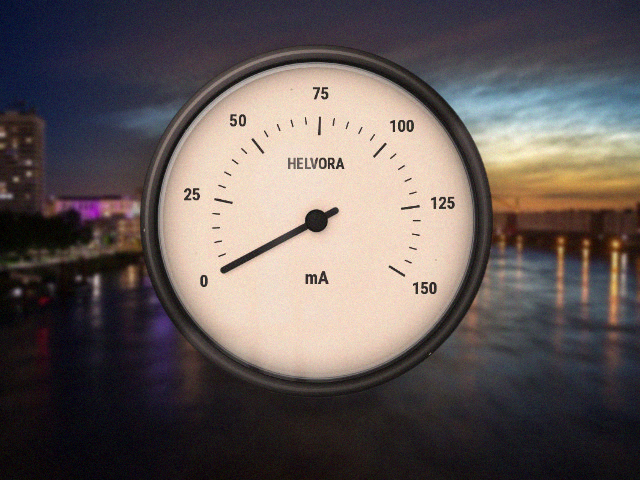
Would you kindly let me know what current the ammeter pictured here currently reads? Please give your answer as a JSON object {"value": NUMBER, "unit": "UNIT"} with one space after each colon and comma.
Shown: {"value": 0, "unit": "mA"}
